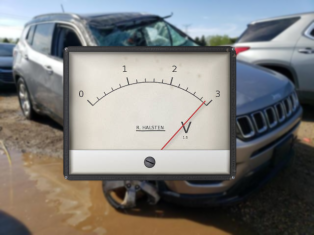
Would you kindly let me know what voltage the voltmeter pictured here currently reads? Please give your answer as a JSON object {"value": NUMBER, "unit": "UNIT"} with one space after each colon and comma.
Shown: {"value": 2.9, "unit": "V"}
